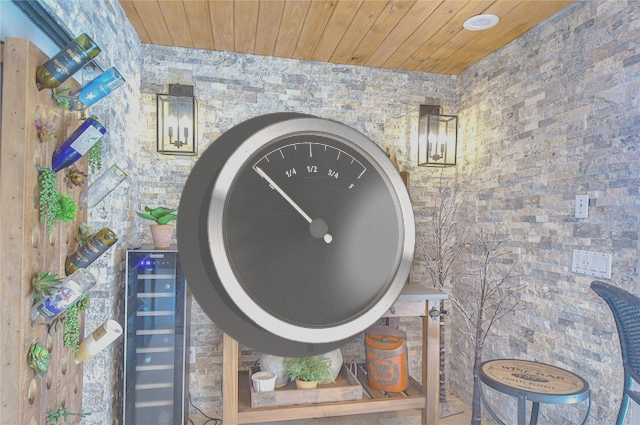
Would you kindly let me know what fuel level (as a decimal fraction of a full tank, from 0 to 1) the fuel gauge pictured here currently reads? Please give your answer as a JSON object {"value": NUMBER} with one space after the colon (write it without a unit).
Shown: {"value": 0}
